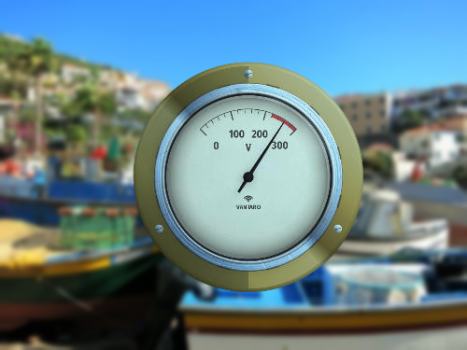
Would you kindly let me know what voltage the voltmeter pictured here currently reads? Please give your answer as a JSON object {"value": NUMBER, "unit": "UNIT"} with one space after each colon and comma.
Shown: {"value": 260, "unit": "V"}
